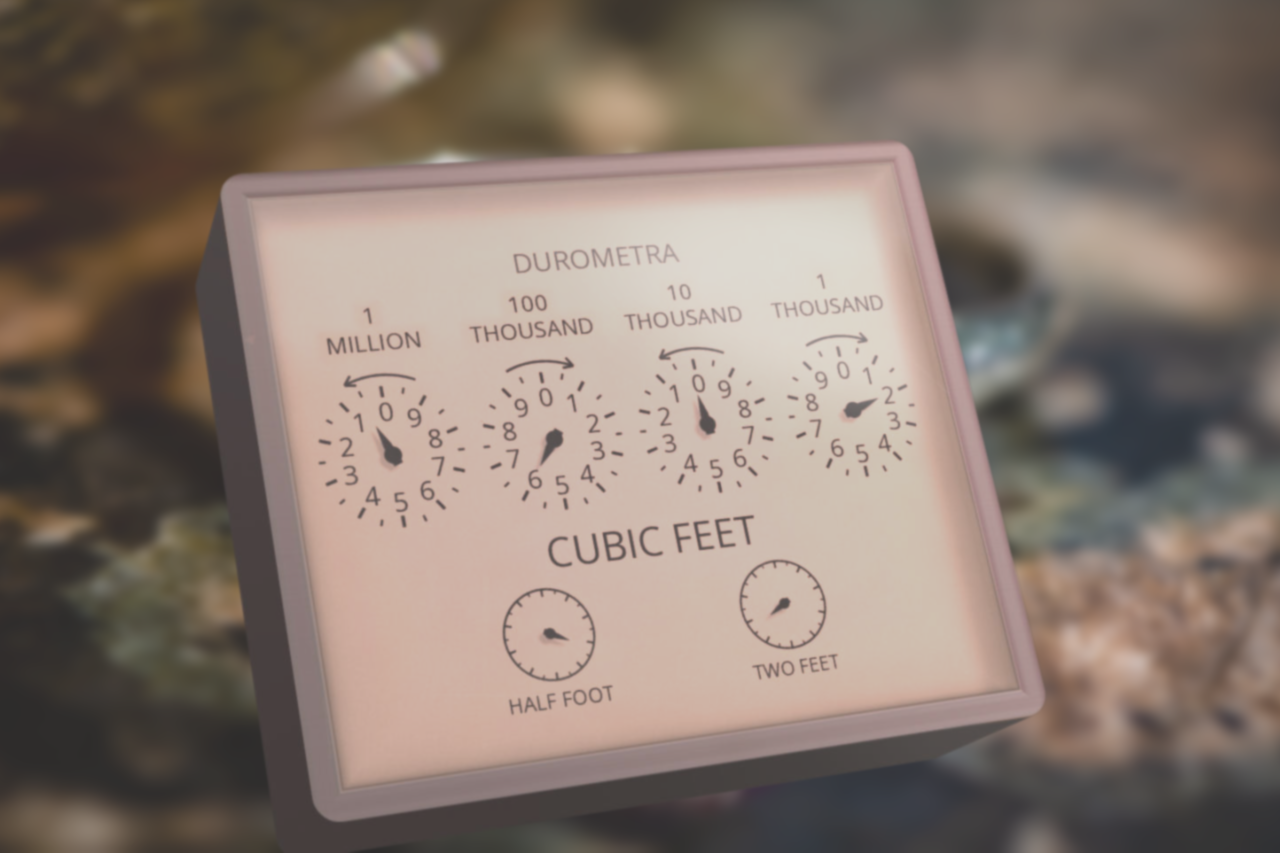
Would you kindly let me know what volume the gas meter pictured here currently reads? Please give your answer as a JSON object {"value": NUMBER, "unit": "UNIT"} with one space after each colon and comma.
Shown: {"value": 60200, "unit": "ft³"}
